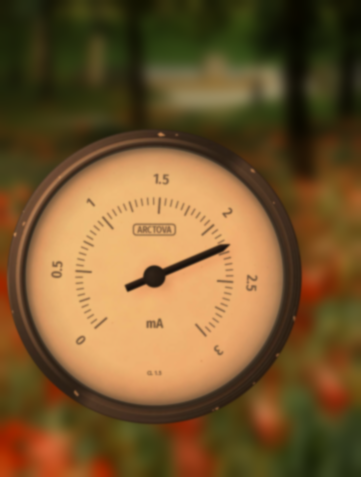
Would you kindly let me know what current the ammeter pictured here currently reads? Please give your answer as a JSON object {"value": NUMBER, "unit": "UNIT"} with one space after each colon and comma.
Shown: {"value": 2.2, "unit": "mA"}
